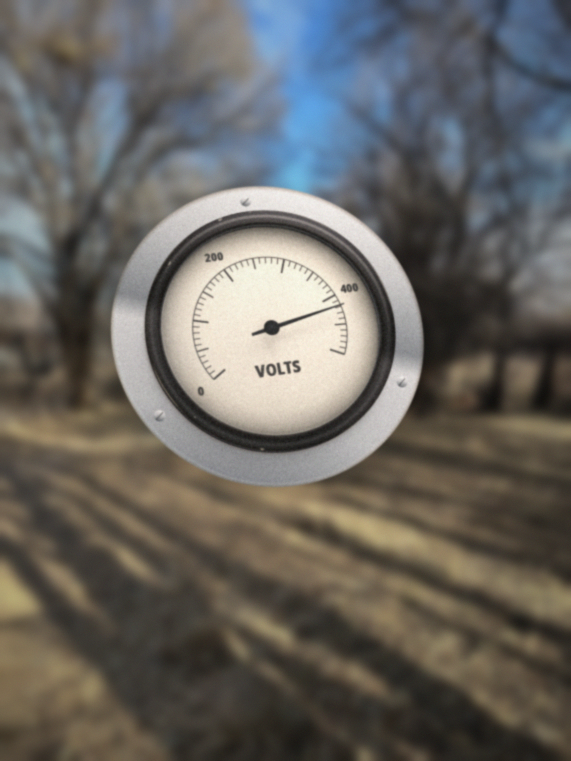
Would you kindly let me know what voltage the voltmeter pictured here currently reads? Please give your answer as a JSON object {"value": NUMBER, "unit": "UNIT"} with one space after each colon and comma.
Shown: {"value": 420, "unit": "V"}
